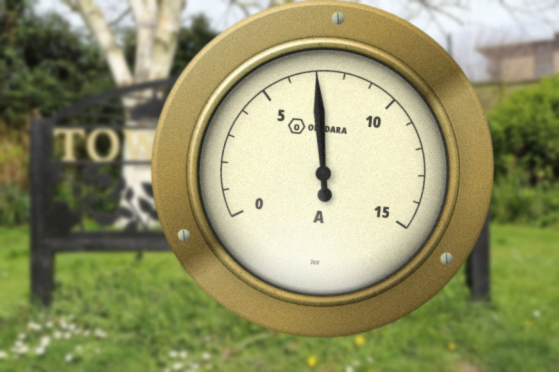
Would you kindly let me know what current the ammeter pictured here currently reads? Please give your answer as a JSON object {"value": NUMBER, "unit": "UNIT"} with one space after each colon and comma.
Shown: {"value": 7, "unit": "A"}
